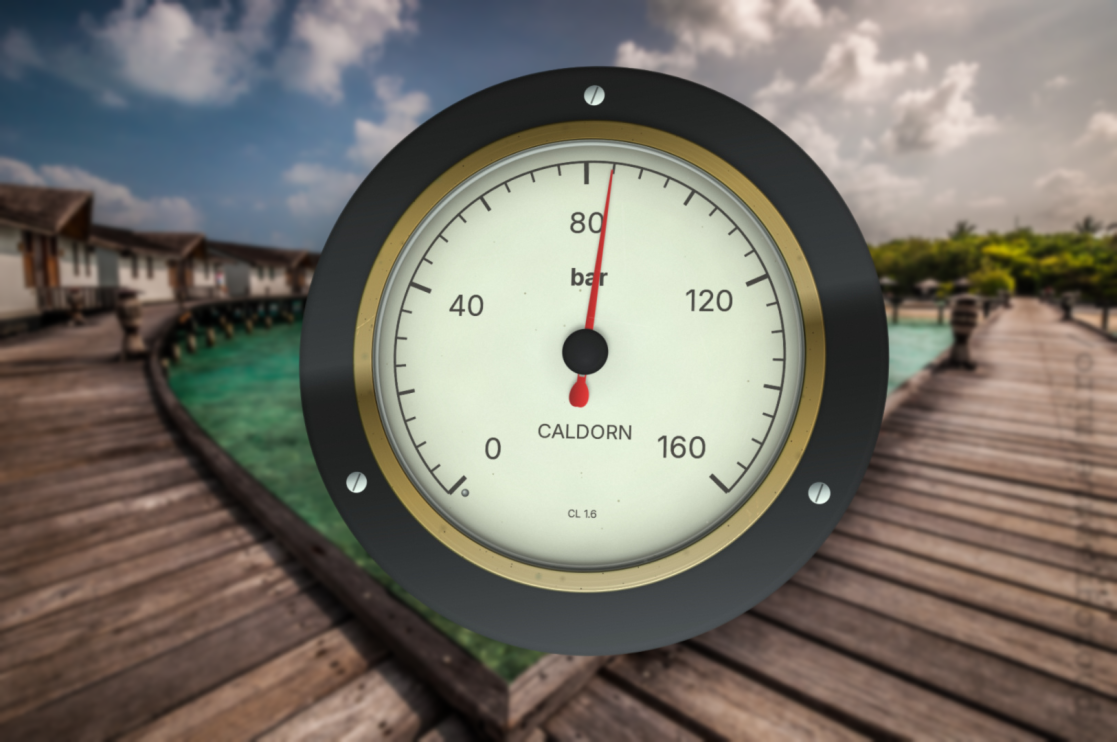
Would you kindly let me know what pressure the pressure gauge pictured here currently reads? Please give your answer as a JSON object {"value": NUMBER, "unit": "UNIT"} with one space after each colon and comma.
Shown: {"value": 85, "unit": "bar"}
